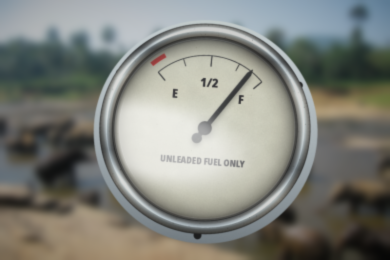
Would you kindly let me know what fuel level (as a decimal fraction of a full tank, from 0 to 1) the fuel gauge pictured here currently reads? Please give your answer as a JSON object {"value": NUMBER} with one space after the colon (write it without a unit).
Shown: {"value": 0.875}
